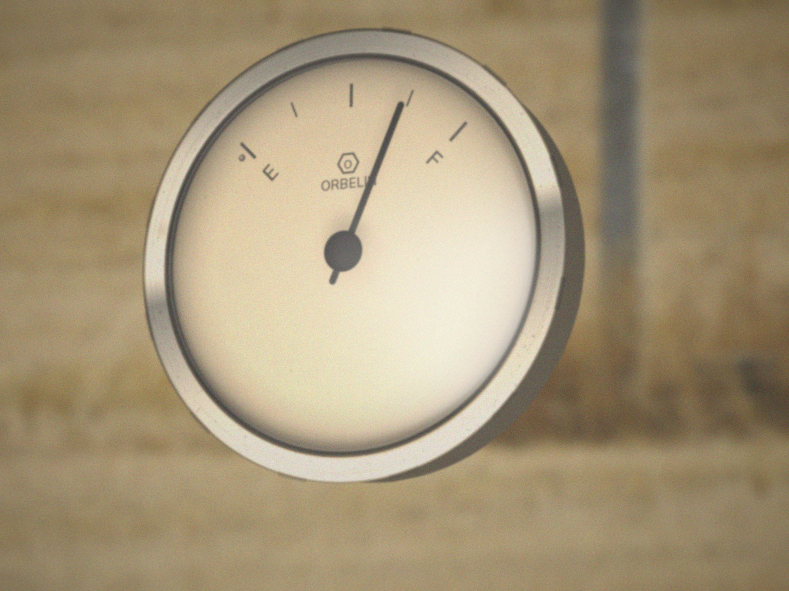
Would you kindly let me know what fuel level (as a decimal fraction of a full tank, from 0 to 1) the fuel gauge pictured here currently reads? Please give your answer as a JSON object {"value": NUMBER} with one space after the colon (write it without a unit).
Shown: {"value": 0.75}
